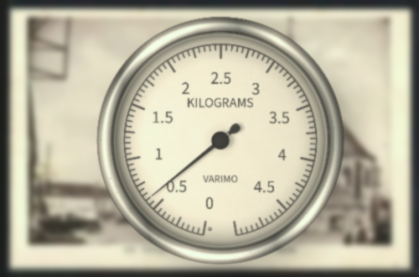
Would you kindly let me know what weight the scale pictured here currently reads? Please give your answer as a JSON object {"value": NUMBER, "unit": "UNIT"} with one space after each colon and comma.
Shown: {"value": 0.6, "unit": "kg"}
